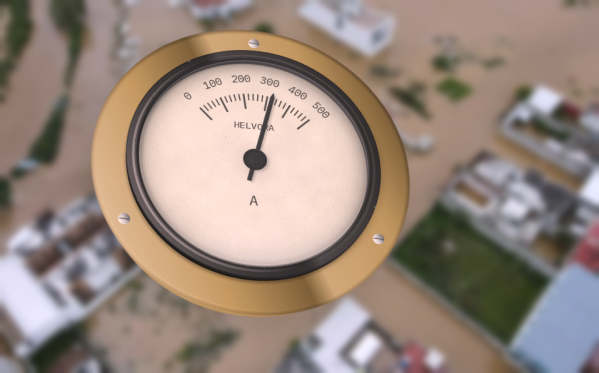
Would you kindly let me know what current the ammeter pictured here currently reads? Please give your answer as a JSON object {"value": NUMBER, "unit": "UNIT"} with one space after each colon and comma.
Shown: {"value": 320, "unit": "A"}
